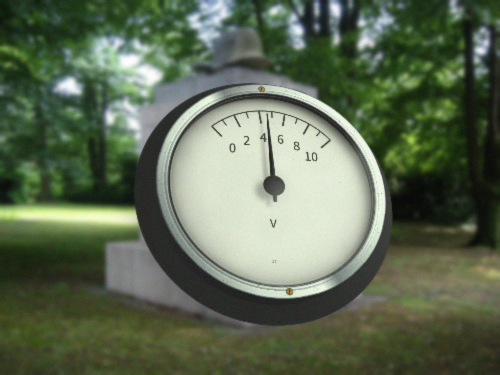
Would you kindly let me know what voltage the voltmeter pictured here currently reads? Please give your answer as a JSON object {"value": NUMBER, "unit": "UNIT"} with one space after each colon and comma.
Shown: {"value": 4.5, "unit": "V"}
